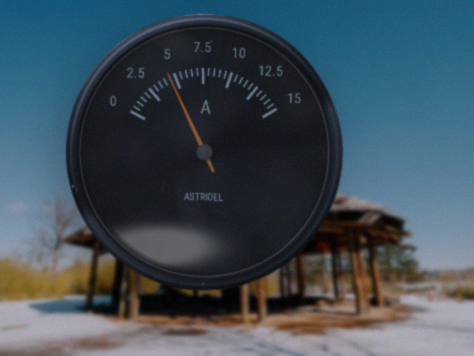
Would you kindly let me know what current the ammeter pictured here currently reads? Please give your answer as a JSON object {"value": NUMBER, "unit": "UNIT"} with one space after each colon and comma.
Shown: {"value": 4.5, "unit": "A"}
